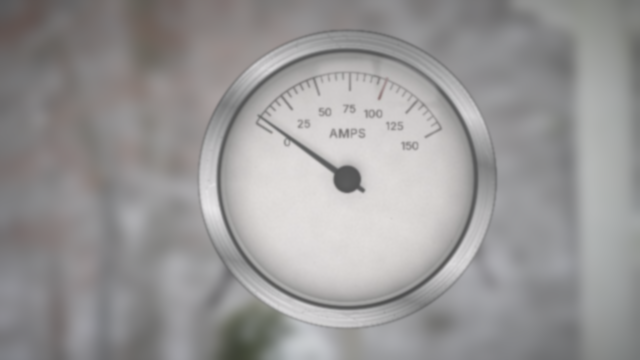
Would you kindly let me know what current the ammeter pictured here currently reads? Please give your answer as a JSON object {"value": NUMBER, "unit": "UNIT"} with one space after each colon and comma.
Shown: {"value": 5, "unit": "A"}
